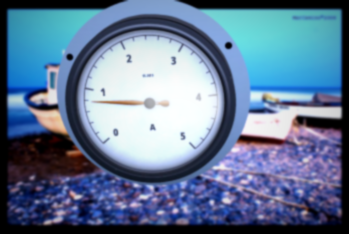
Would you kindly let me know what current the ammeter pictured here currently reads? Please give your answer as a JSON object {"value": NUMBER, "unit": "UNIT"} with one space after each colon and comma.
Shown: {"value": 0.8, "unit": "A"}
